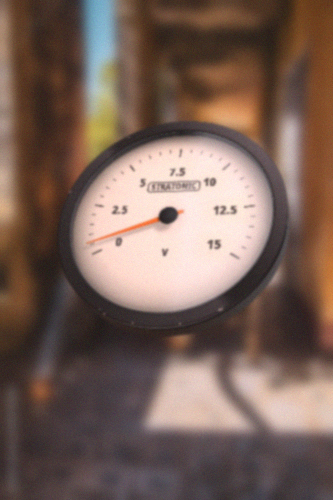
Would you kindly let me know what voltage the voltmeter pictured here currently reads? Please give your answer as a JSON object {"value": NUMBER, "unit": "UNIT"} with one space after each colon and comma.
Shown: {"value": 0.5, "unit": "V"}
